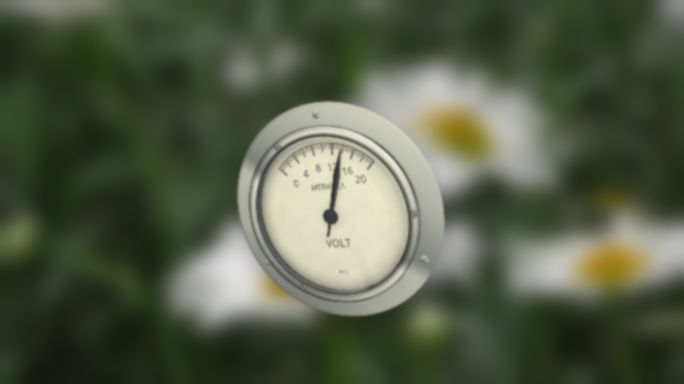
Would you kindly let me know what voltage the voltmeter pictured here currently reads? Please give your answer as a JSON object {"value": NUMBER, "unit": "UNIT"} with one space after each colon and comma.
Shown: {"value": 14, "unit": "V"}
